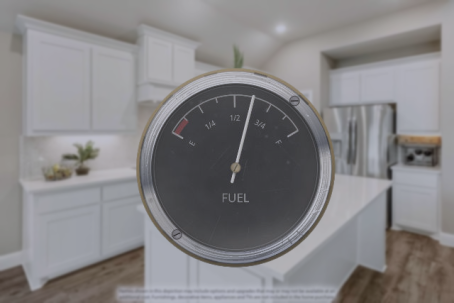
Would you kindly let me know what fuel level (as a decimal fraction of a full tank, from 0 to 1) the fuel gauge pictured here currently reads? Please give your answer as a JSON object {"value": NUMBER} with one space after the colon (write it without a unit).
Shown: {"value": 0.625}
